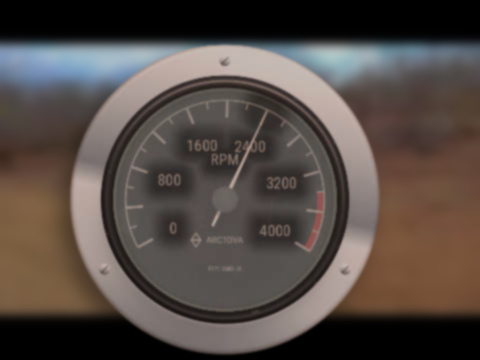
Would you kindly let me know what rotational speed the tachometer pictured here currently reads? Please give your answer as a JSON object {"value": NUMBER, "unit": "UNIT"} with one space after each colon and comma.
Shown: {"value": 2400, "unit": "rpm"}
